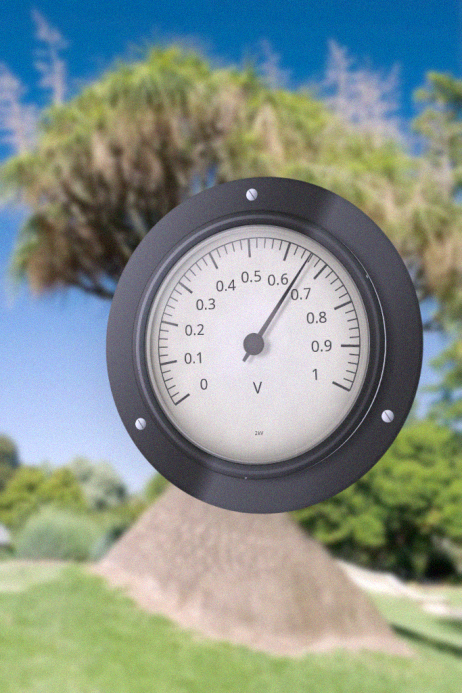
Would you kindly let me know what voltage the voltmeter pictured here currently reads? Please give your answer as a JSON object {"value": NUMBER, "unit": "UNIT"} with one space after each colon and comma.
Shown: {"value": 0.66, "unit": "V"}
